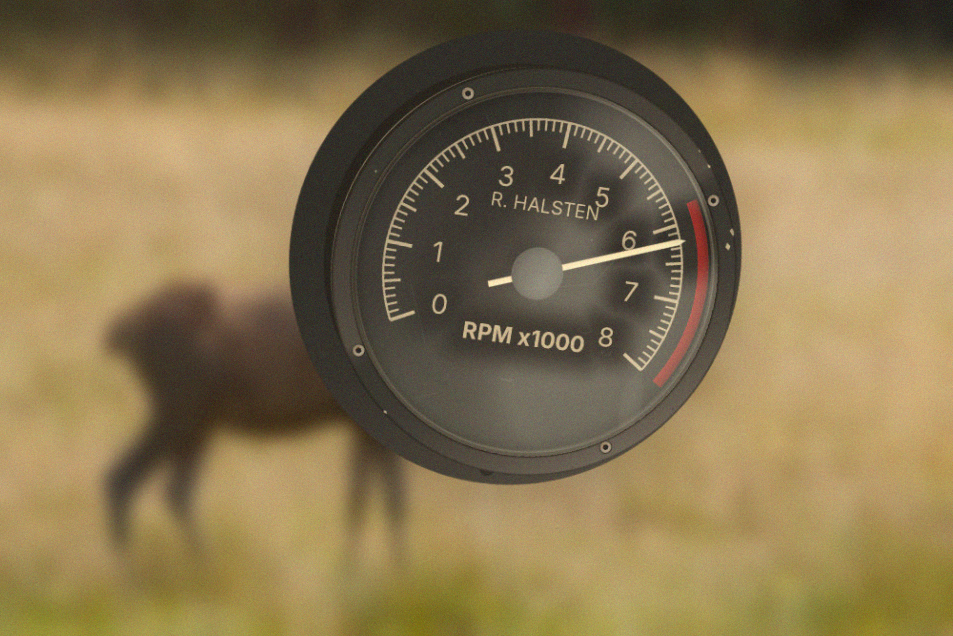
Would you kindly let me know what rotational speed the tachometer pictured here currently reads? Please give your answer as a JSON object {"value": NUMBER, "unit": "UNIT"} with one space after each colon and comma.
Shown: {"value": 6200, "unit": "rpm"}
